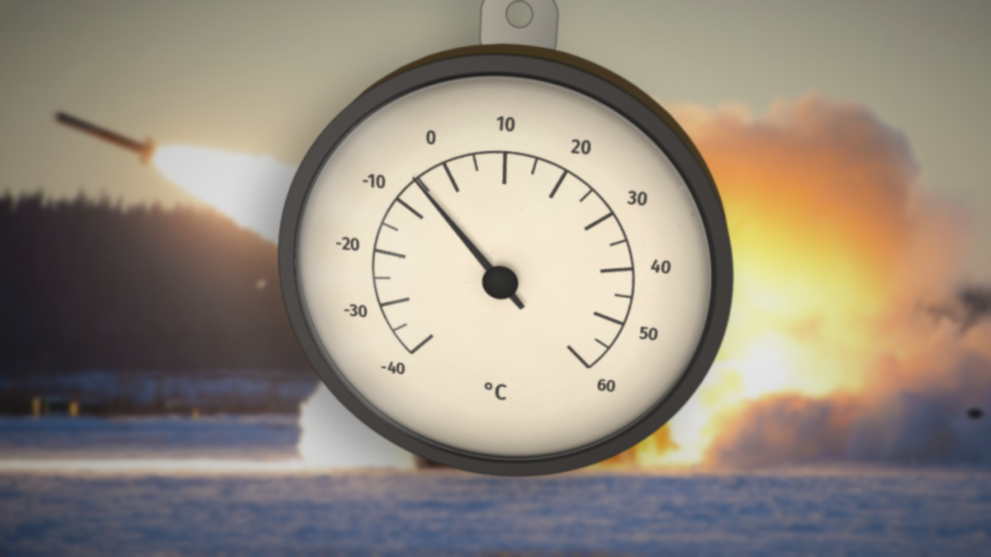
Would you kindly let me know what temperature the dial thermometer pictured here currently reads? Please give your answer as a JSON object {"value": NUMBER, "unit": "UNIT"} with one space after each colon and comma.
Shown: {"value": -5, "unit": "°C"}
